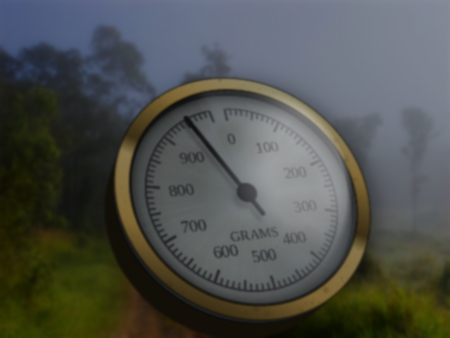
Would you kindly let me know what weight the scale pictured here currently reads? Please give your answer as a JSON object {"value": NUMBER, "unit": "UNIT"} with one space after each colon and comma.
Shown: {"value": 950, "unit": "g"}
